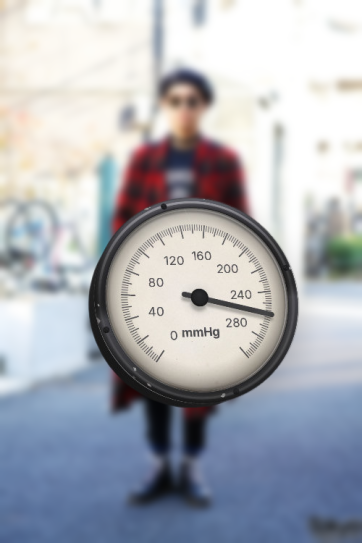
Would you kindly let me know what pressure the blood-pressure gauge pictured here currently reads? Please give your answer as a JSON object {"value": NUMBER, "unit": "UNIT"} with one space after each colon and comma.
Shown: {"value": 260, "unit": "mmHg"}
